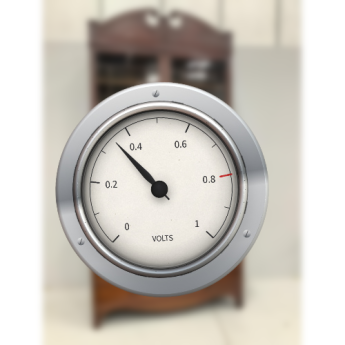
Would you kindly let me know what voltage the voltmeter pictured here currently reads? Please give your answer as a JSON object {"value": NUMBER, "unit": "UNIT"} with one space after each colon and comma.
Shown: {"value": 0.35, "unit": "V"}
